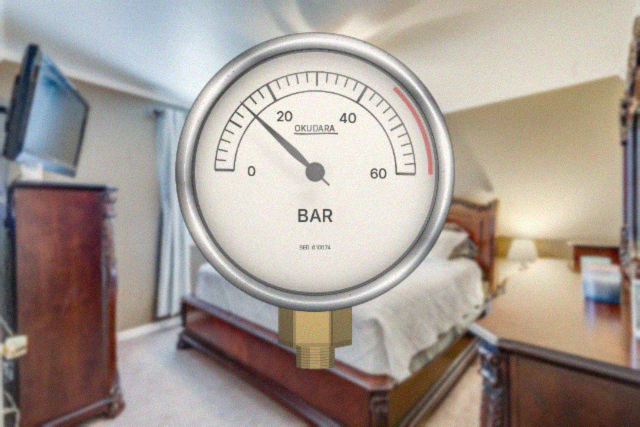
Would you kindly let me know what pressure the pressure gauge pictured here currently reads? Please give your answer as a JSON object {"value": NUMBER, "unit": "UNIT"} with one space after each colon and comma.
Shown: {"value": 14, "unit": "bar"}
